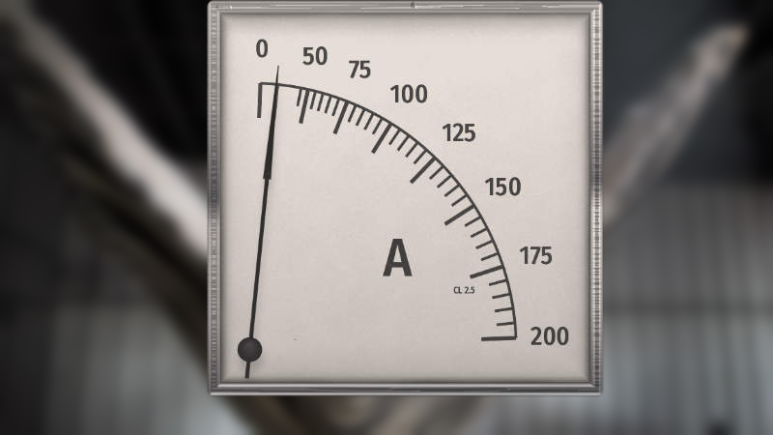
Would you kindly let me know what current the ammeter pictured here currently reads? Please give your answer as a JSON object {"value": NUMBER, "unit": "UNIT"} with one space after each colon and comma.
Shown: {"value": 25, "unit": "A"}
